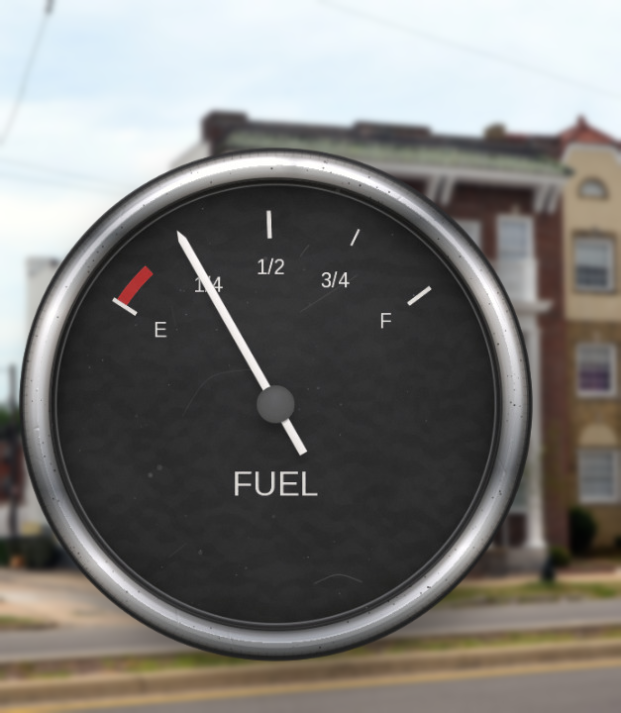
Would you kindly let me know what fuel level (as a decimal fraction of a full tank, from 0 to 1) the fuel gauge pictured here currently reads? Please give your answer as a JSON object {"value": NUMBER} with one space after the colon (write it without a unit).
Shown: {"value": 0.25}
